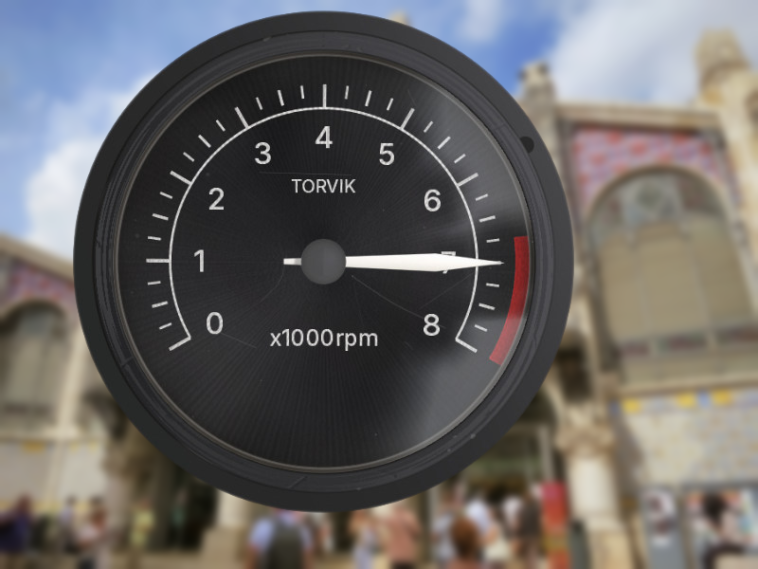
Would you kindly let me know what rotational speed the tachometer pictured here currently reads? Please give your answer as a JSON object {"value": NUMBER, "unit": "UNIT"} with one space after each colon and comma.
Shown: {"value": 7000, "unit": "rpm"}
